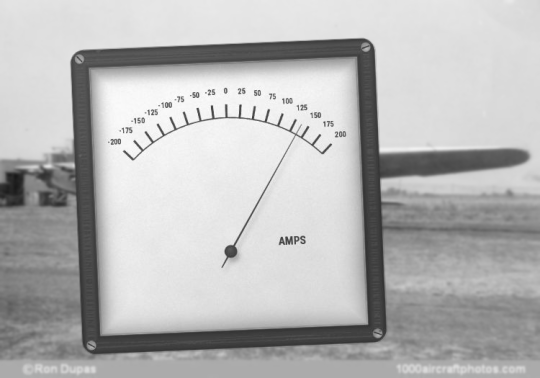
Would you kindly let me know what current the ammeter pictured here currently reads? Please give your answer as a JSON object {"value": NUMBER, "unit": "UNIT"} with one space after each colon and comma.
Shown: {"value": 137.5, "unit": "A"}
